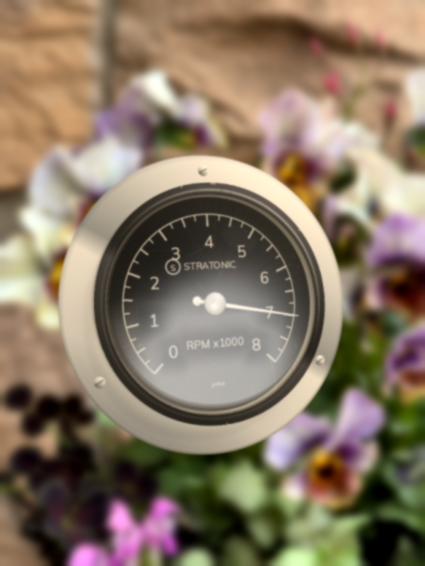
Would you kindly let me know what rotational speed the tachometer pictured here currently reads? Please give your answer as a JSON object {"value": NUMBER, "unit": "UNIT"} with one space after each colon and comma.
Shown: {"value": 7000, "unit": "rpm"}
